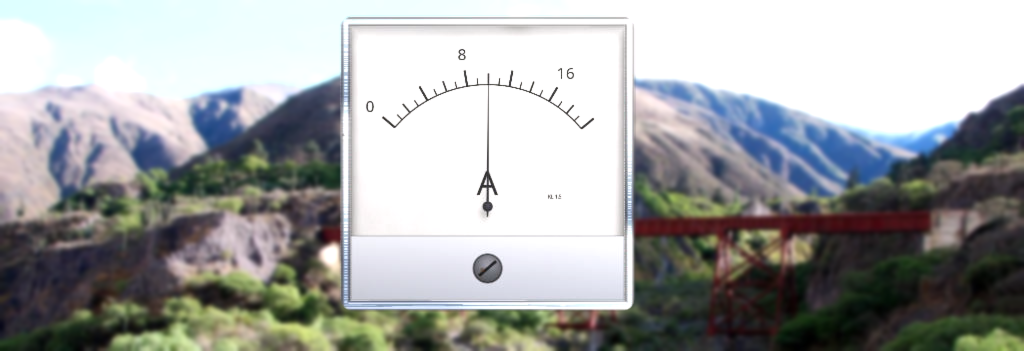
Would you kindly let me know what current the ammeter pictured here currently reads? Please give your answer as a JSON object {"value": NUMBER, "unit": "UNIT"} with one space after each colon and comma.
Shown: {"value": 10, "unit": "A"}
